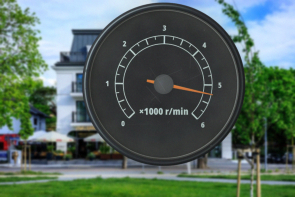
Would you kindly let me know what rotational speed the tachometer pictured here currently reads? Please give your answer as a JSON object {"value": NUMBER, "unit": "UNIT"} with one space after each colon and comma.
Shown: {"value": 5250, "unit": "rpm"}
